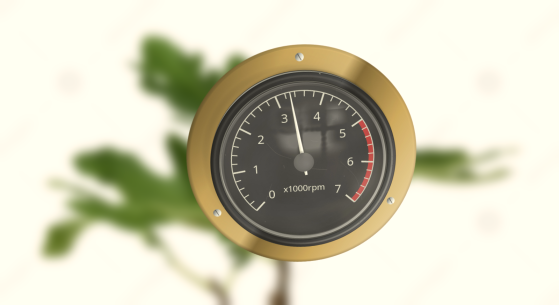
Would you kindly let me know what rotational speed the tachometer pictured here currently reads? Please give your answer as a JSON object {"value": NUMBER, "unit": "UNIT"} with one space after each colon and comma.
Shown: {"value": 3300, "unit": "rpm"}
